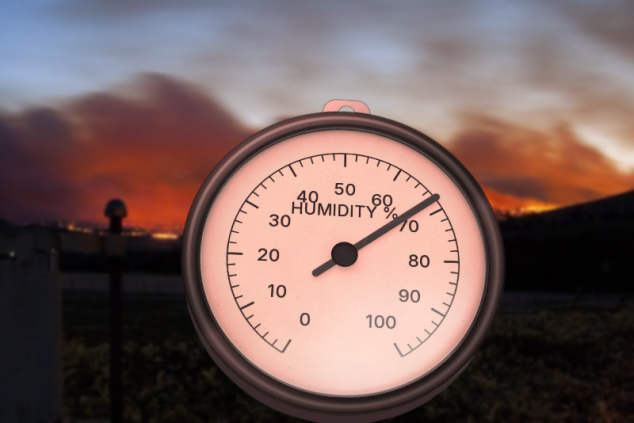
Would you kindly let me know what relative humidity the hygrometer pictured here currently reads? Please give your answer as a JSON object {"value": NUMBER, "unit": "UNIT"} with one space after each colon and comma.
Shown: {"value": 68, "unit": "%"}
